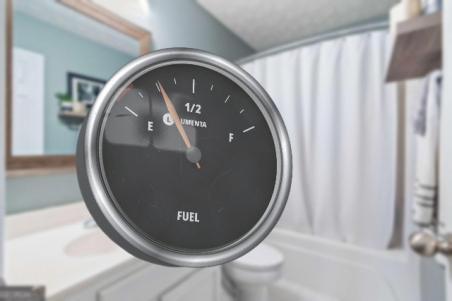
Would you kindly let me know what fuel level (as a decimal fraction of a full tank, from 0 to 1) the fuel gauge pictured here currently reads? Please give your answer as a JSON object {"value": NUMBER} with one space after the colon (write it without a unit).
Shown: {"value": 0.25}
